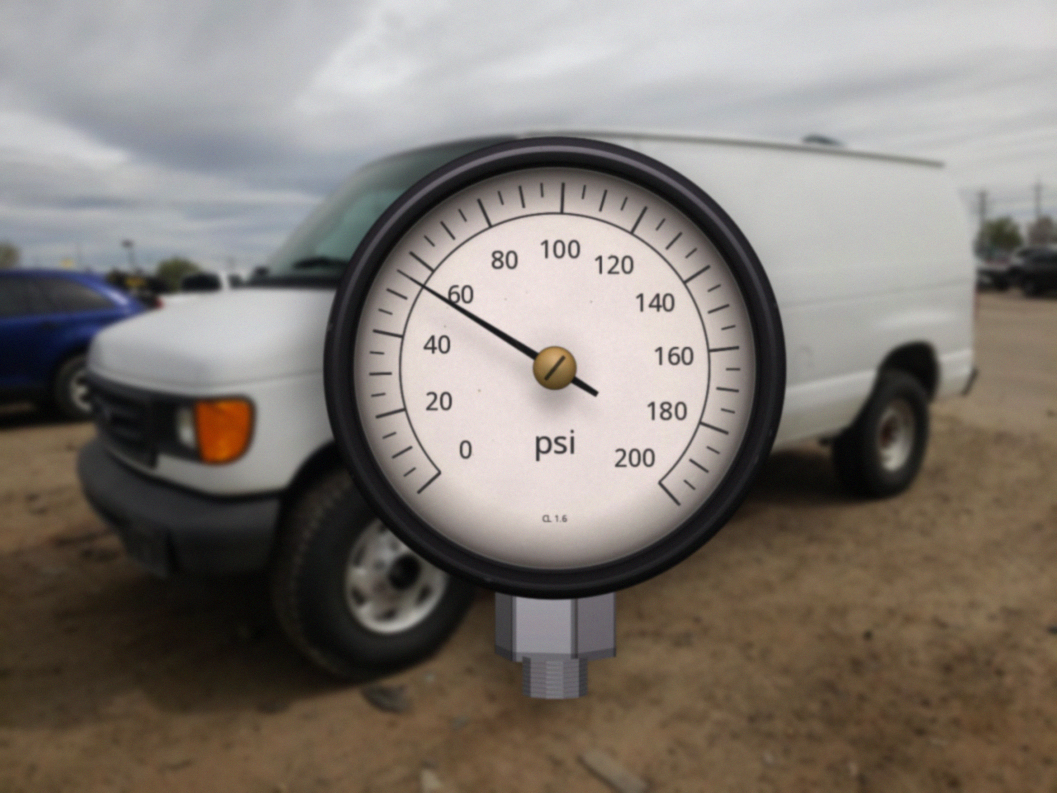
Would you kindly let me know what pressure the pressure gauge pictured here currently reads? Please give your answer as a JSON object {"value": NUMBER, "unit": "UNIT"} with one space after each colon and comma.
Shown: {"value": 55, "unit": "psi"}
